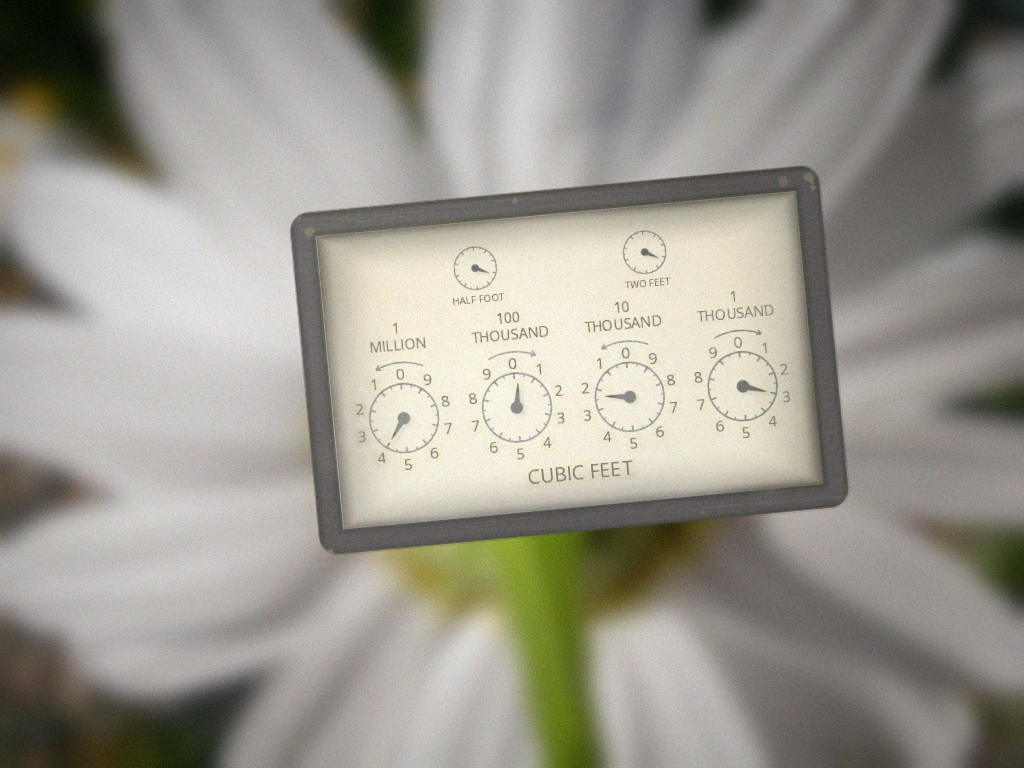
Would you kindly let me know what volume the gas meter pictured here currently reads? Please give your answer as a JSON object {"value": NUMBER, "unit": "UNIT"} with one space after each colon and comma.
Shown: {"value": 402300, "unit": "ft³"}
